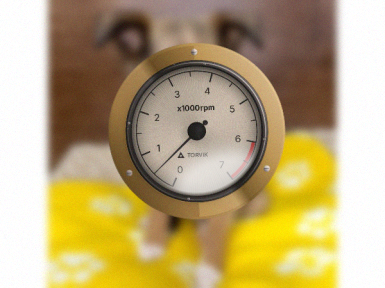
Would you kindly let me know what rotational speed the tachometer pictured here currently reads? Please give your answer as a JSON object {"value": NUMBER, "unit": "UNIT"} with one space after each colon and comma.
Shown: {"value": 500, "unit": "rpm"}
